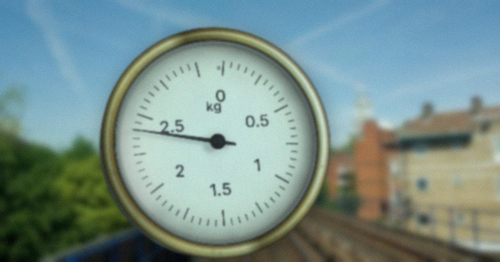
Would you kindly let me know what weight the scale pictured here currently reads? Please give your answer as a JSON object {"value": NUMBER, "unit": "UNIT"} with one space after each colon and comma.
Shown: {"value": 2.4, "unit": "kg"}
